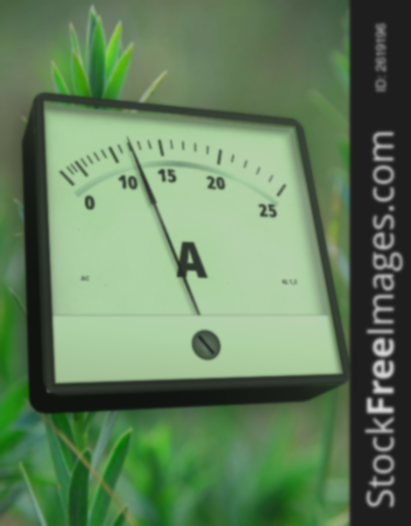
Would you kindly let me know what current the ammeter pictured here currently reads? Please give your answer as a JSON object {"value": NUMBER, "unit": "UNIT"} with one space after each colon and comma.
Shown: {"value": 12, "unit": "A"}
